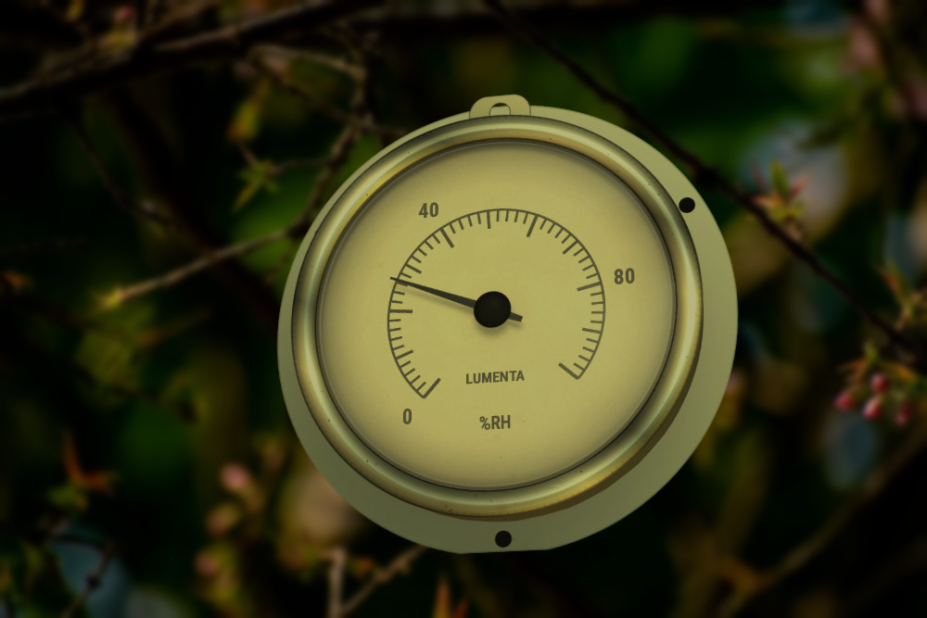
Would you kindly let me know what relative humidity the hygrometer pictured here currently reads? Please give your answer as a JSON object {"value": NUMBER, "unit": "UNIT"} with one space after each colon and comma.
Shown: {"value": 26, "unit": "%"}
